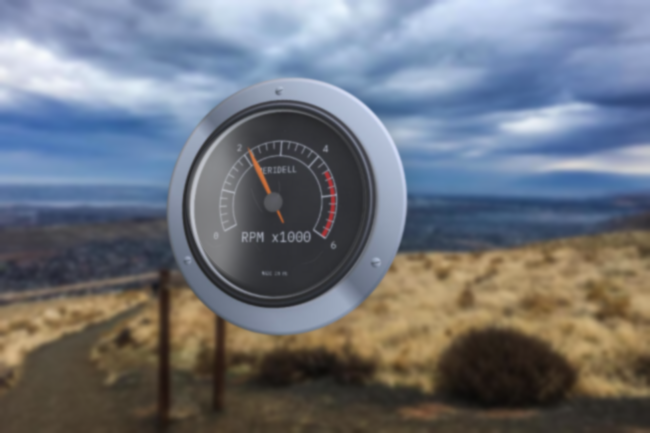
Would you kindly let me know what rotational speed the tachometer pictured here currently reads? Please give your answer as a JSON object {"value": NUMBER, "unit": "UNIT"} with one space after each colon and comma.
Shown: {"value": 2200, "unit": "rpm"}
